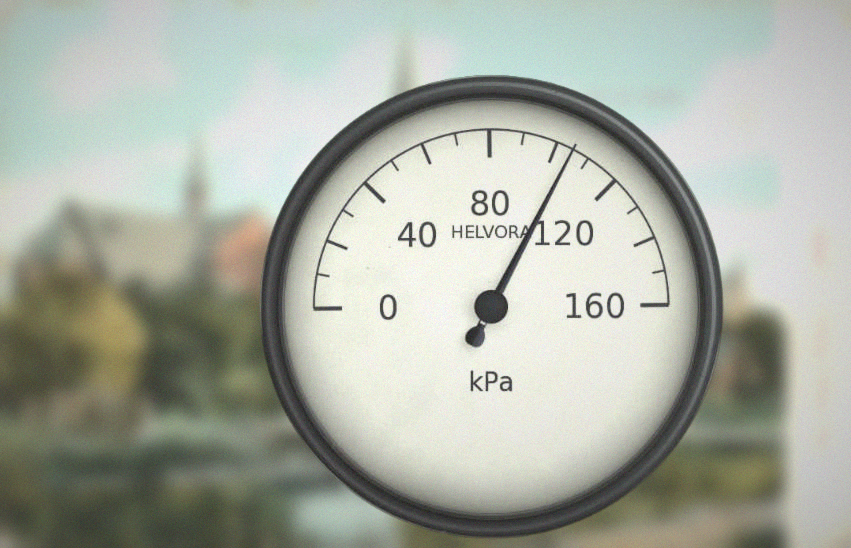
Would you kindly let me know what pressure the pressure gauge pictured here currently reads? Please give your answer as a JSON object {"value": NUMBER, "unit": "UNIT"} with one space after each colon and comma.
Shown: {"value": 105, "unit": "kPa"}
